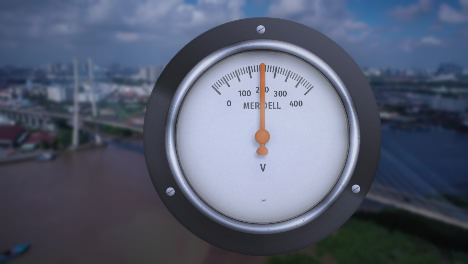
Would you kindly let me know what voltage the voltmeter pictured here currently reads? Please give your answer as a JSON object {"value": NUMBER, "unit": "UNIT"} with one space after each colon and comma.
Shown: {"value": 200, "unit": "V"}
